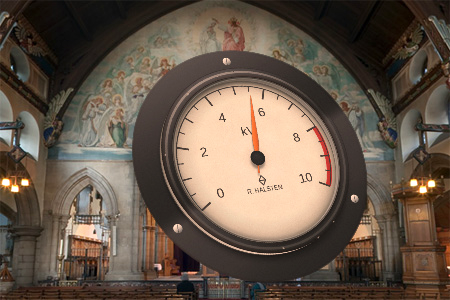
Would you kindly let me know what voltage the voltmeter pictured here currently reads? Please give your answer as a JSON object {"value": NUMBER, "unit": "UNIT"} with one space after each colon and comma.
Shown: {"value": 5.5, "unit": "kV"}
